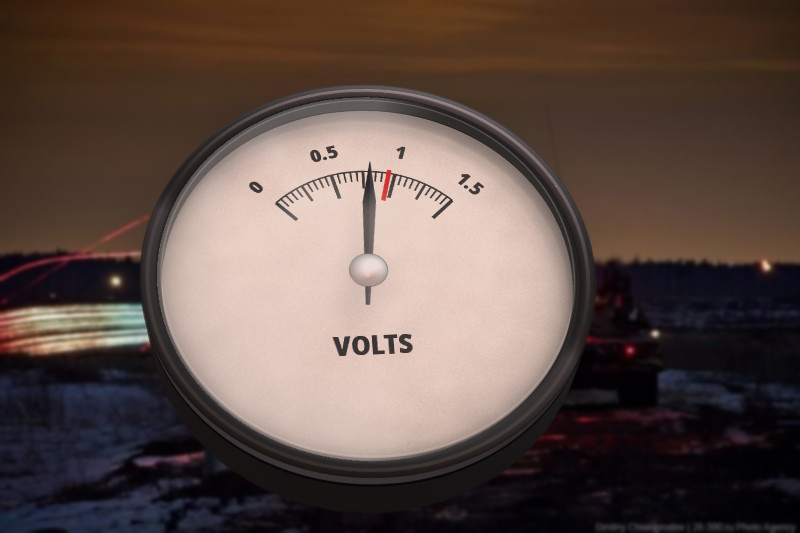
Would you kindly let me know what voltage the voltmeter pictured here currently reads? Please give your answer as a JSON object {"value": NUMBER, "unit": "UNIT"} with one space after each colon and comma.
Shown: {"value": 0.8, "unit": "V"}
